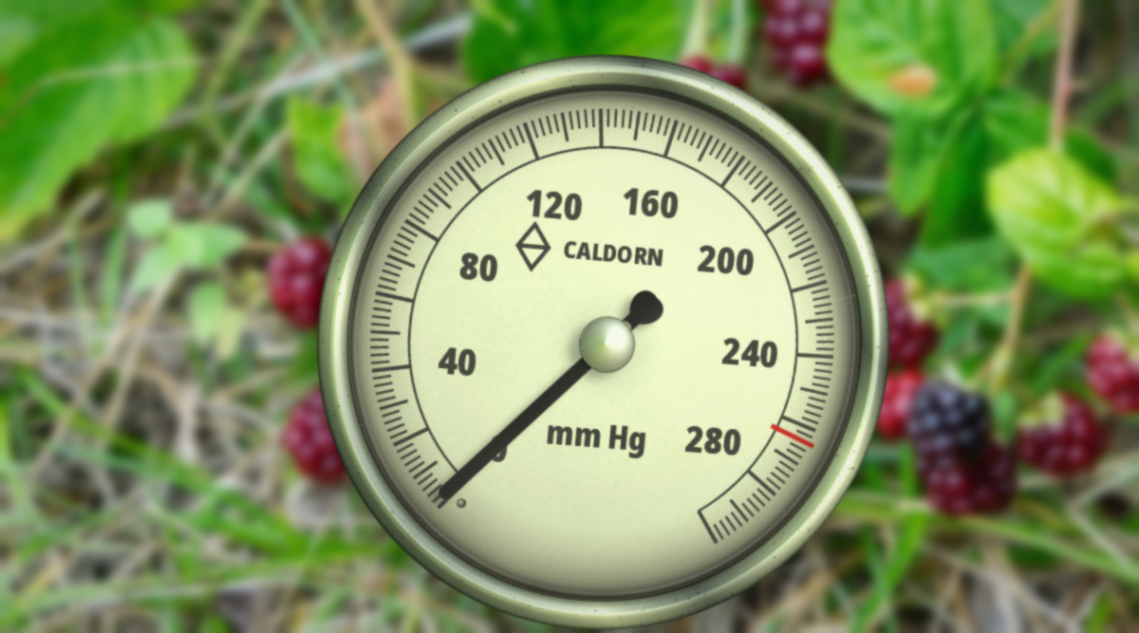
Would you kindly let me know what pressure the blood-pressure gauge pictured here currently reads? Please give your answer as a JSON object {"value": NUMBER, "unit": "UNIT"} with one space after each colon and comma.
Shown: {"value": 2, "unit": "mmHg"}
